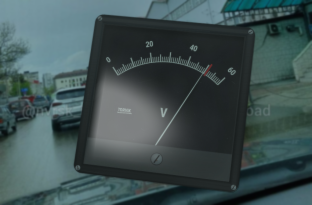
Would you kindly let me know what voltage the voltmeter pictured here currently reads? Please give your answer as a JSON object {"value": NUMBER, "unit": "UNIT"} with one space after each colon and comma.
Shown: {"value": 50, "unit": "V"}
